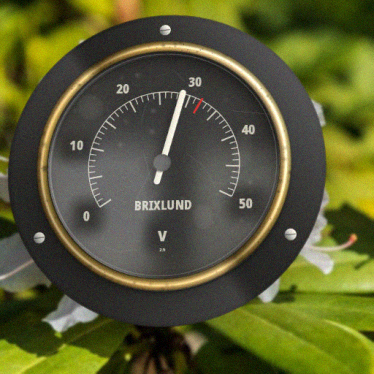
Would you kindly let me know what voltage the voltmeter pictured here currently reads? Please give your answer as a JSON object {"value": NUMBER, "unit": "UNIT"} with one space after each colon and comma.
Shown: {"value": 29, "unit": "V"}
